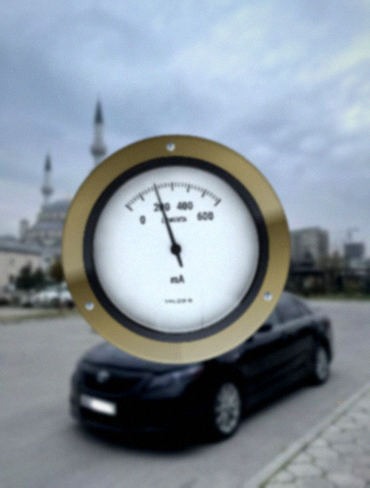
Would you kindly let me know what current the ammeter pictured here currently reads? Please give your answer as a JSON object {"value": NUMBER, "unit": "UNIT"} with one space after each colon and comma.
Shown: {"value": 200, "unit": "mA"}
